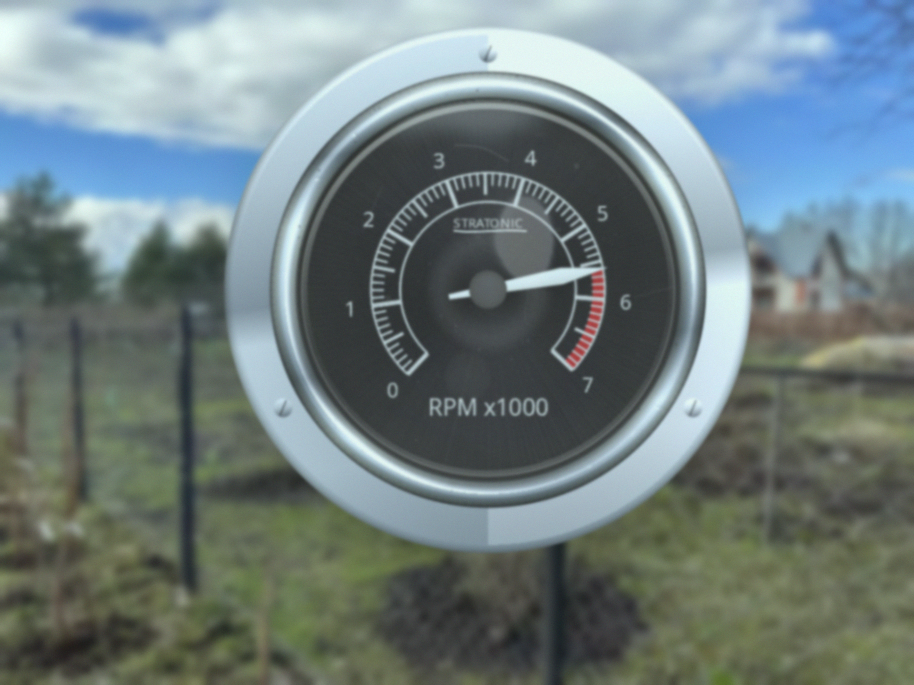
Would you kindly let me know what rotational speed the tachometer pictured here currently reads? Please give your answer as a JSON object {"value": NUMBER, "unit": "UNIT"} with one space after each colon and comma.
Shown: {"value": 5600, "unit": "rpm"}
